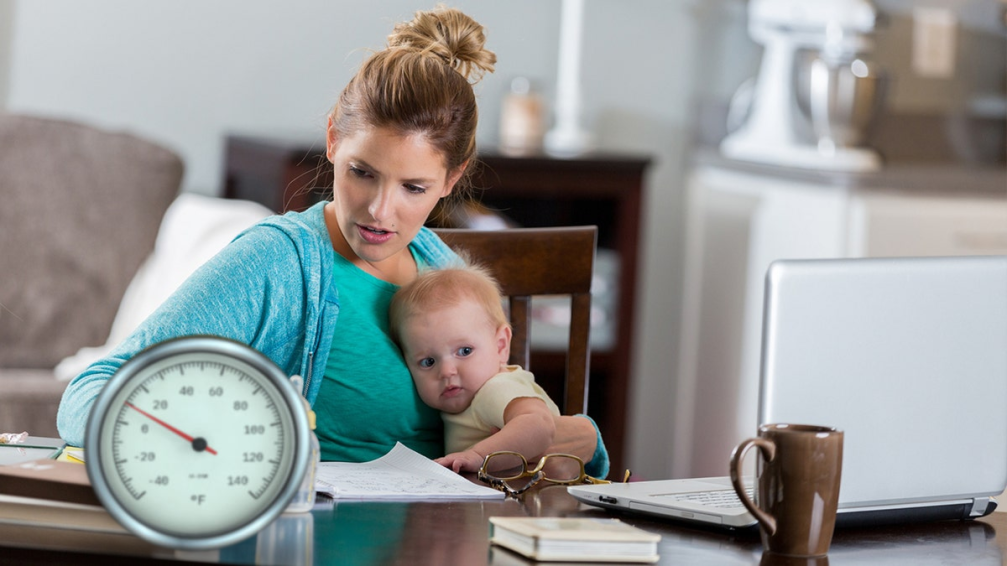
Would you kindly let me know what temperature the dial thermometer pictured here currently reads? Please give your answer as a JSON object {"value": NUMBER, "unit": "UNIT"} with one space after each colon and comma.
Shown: {"value": 10, "unit": "°F"}
